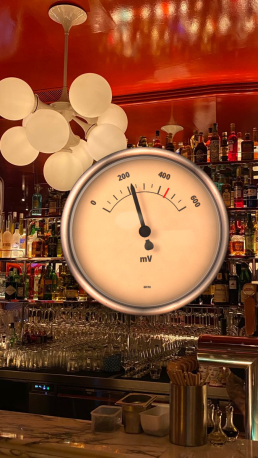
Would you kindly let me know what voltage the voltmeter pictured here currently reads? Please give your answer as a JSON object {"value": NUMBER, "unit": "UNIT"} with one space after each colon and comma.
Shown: {"value": 225, "unit": "mV"}
